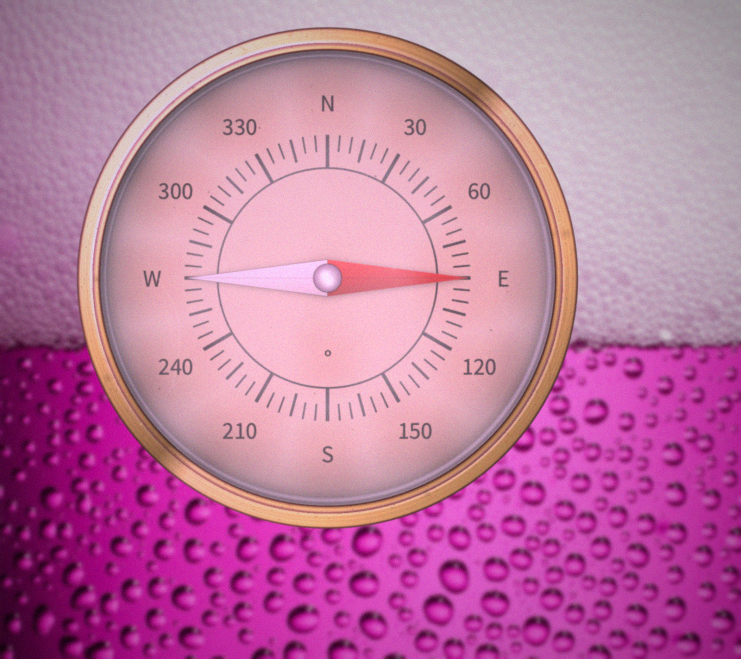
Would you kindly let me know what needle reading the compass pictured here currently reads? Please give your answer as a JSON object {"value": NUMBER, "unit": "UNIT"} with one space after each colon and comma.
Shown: {"value": 90, "unit": "°"}
